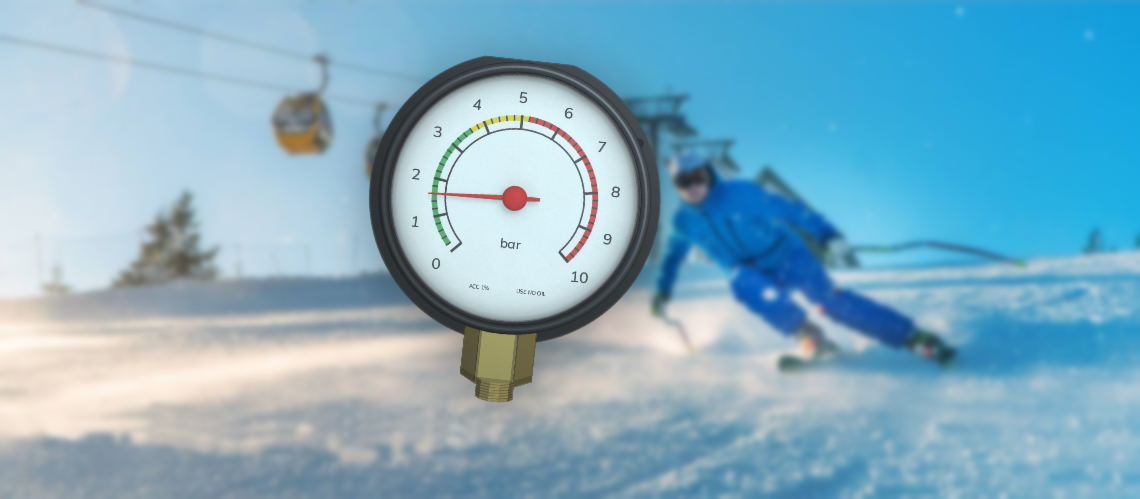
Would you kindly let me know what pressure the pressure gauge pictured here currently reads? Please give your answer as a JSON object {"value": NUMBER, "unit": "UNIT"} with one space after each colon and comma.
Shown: {"value": 1.6, "unit": "bar"}
